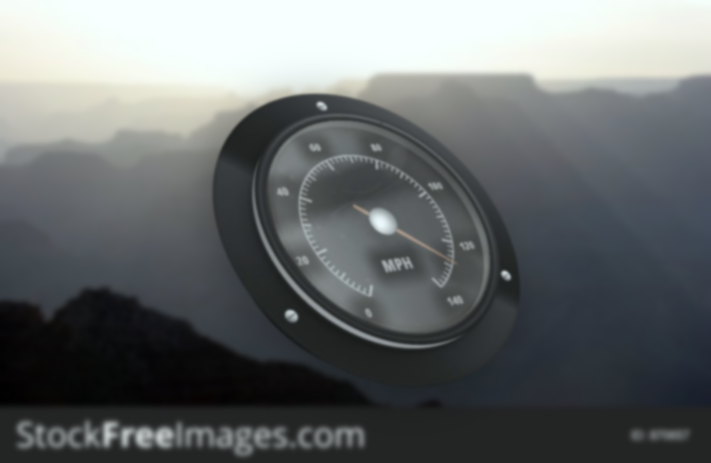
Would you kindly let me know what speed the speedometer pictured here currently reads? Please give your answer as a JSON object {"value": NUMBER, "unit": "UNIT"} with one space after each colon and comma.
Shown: {"value": 130, "unit": "mph"}
